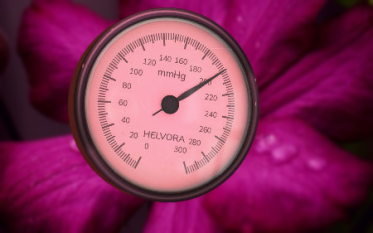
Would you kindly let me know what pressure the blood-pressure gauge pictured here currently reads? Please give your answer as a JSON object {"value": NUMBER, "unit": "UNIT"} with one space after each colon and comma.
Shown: {"value": 200, "unit": "mmHg"}
